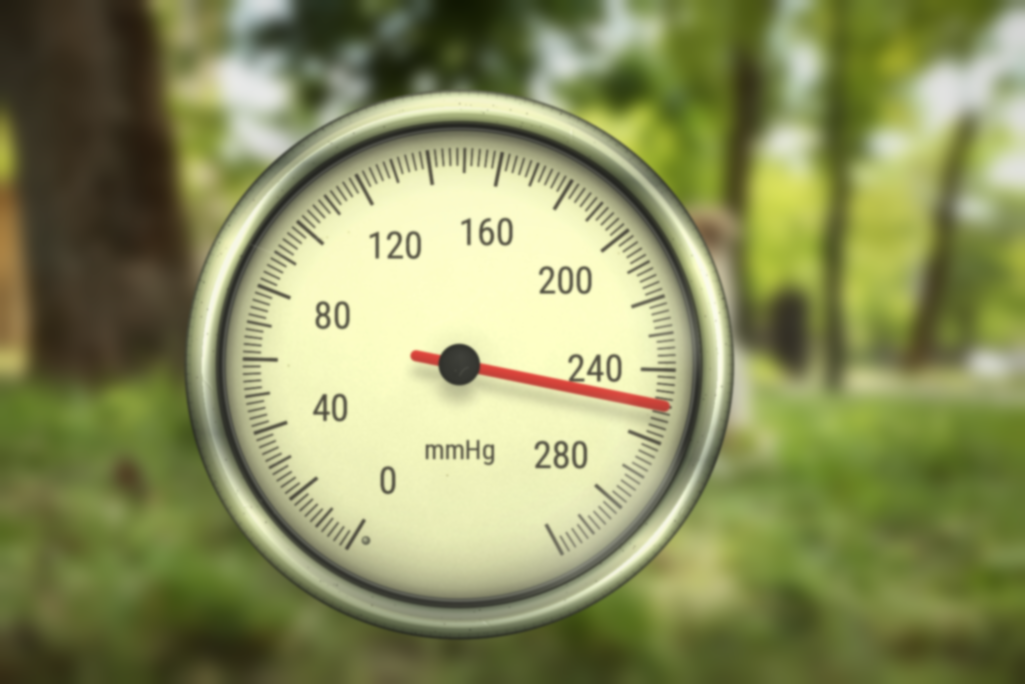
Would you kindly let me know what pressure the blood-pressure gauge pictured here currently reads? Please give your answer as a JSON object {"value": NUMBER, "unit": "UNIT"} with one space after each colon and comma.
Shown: {"value": 250, "unit": "mmHg"}
